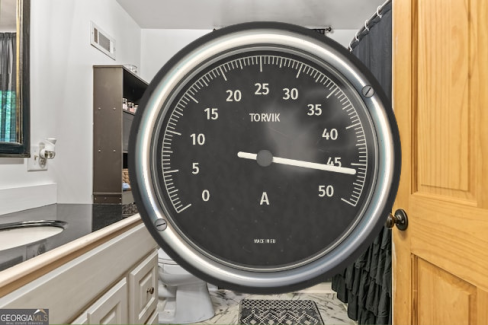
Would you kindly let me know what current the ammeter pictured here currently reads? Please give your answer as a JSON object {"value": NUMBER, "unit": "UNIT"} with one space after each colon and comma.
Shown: {"value": 46, "unit": "A"}
